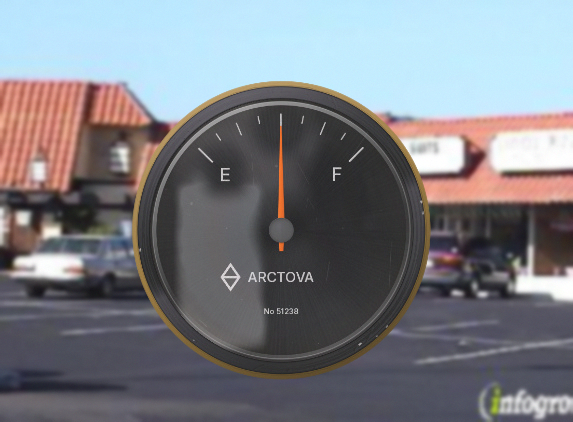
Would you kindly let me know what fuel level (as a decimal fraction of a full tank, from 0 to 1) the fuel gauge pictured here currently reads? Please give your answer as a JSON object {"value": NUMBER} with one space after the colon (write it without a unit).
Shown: {"value": 0.5}
